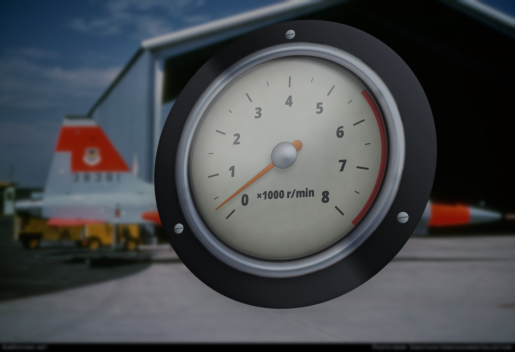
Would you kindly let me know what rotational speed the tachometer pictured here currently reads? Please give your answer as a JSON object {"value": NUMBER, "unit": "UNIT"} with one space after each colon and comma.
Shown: {"value": 250, "unit": "rpm"}
